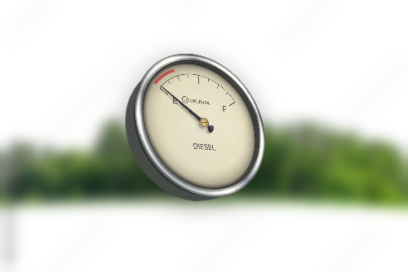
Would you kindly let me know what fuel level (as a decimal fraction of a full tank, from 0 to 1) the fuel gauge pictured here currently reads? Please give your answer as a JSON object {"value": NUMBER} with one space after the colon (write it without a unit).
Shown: {"value": 0}
